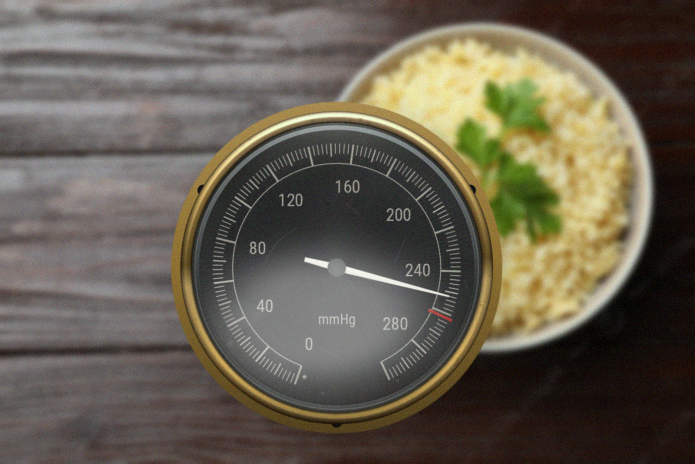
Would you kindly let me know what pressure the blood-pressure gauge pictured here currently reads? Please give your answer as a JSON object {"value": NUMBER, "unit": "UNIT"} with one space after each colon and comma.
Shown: {"value": 252, "unit": "mmHg"}
